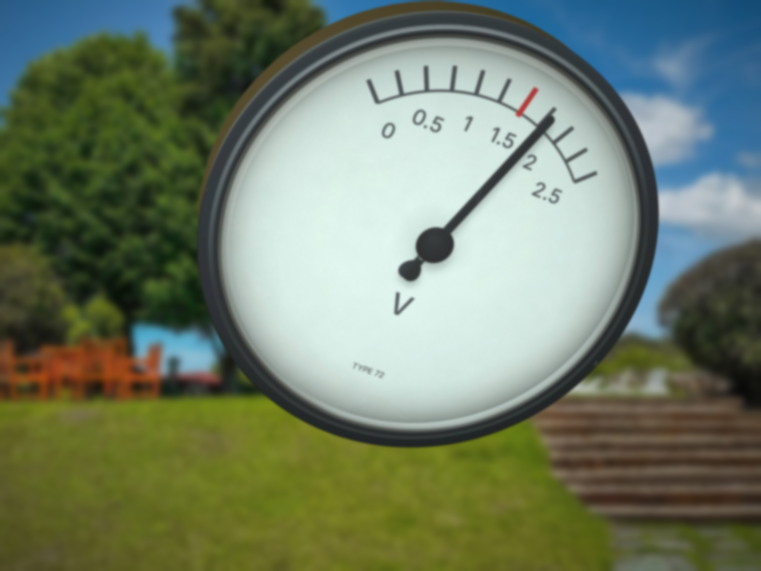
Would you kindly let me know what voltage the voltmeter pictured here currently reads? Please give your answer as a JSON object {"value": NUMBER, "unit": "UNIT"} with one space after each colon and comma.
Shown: {"value": 1.75, "unit": "V"}
